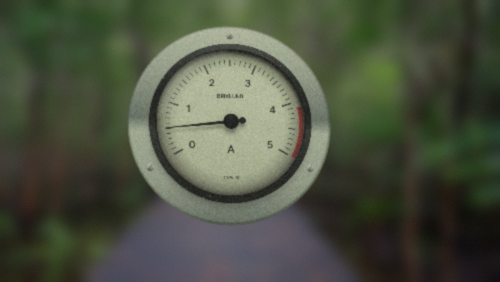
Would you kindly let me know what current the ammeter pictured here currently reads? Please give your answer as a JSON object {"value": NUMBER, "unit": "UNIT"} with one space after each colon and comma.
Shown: {"value": 0.5, "unit": "A"}
